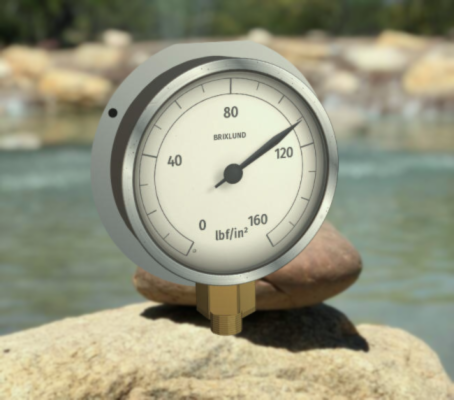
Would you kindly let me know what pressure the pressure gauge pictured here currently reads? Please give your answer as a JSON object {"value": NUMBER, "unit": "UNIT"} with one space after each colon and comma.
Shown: {"value": 110, "unit": "psi"}
